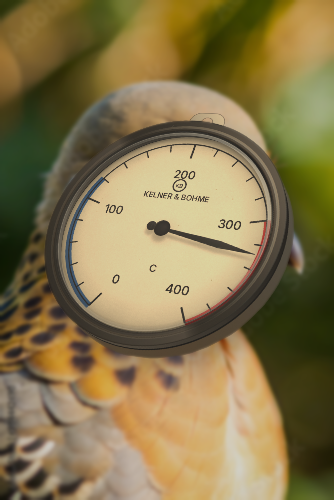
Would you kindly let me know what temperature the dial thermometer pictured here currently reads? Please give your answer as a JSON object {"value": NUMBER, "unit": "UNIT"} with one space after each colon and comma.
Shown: {"value": 330, "unit": "°C"}
